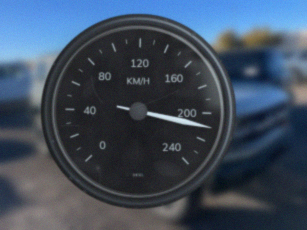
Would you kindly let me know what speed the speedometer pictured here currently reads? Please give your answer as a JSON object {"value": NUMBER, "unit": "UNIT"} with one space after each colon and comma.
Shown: {"value": 210, "unit": "km/h"}
